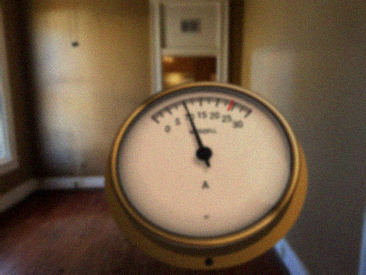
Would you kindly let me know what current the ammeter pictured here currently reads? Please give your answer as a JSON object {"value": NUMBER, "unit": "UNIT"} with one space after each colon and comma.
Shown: {"value": 10, "unit": "A"}
